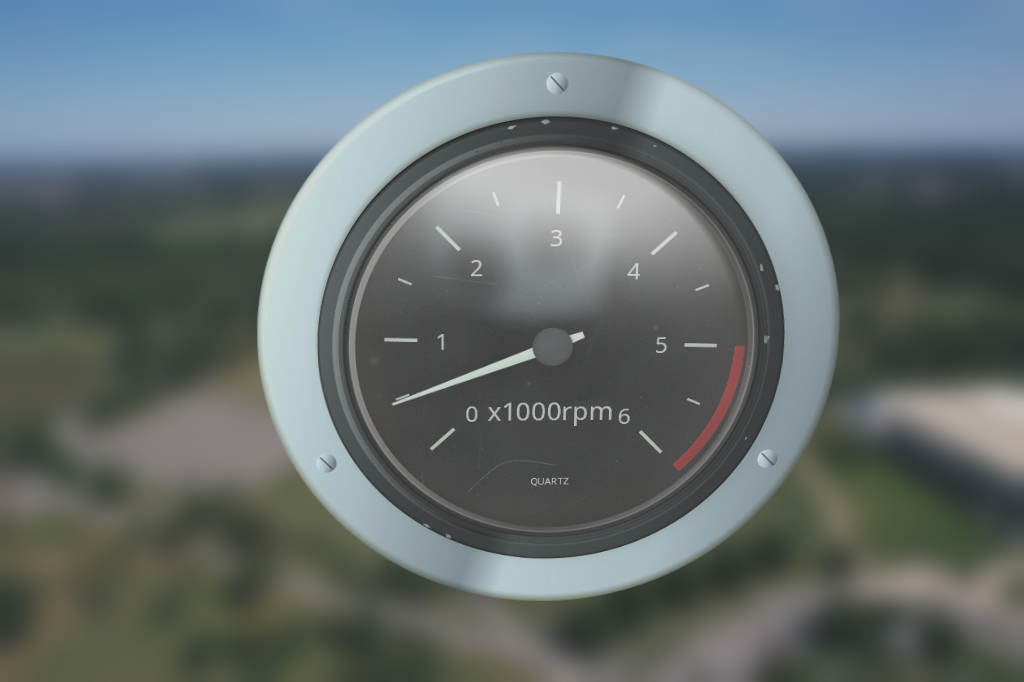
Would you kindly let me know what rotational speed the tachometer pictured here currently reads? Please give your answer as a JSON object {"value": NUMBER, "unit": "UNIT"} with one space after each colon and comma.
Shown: {"value": 500, "unit": "rpm"}
